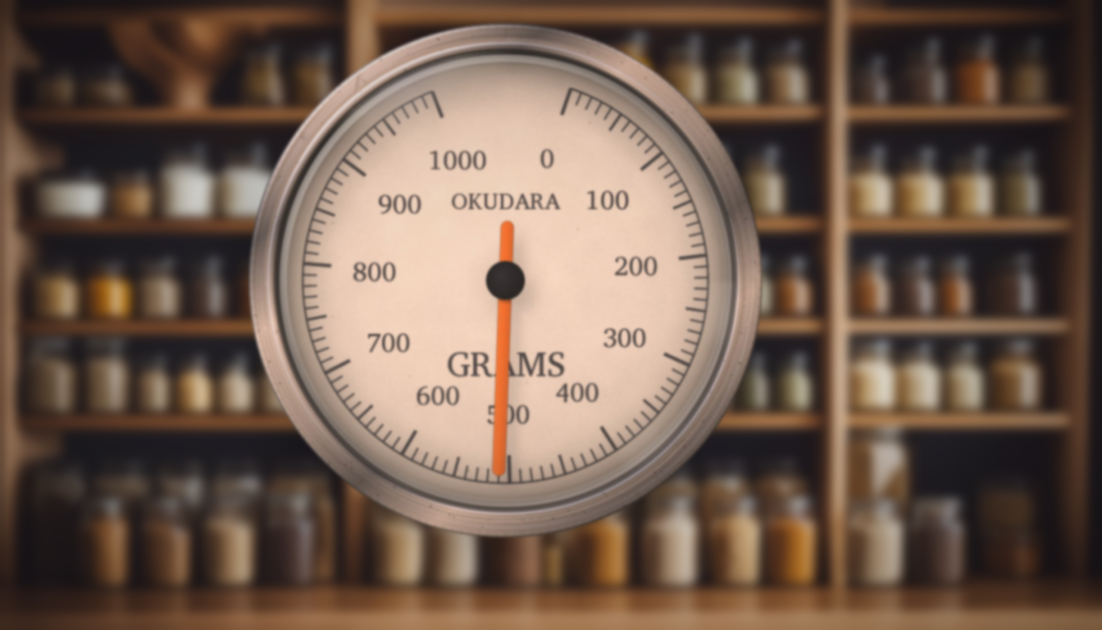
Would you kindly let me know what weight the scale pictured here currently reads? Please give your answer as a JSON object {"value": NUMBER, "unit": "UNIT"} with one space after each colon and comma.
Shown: {"value": 510, "unit": "g"}
